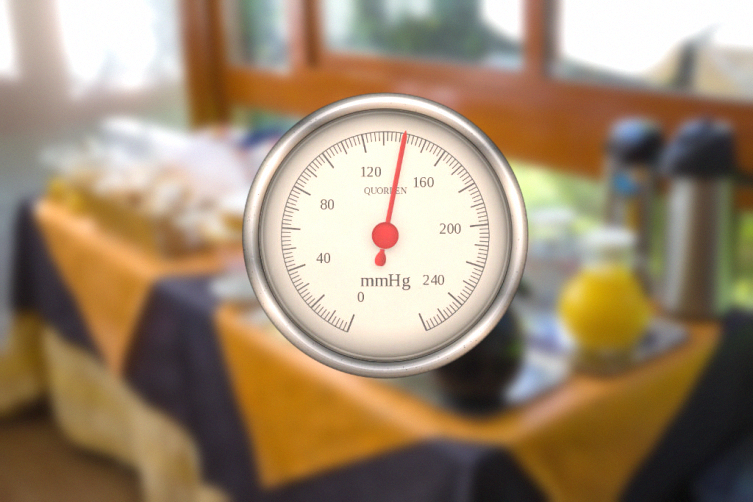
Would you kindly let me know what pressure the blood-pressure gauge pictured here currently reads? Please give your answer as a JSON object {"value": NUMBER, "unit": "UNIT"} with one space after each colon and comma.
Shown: {"value": 140, "unit": "mmHg"}
